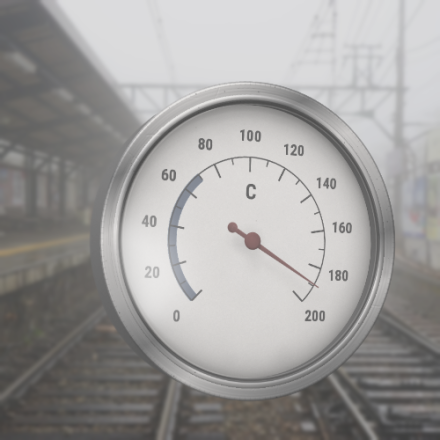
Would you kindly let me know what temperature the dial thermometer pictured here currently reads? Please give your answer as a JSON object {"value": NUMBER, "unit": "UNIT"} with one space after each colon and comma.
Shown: {"value": 190, "unit": "°C"}
